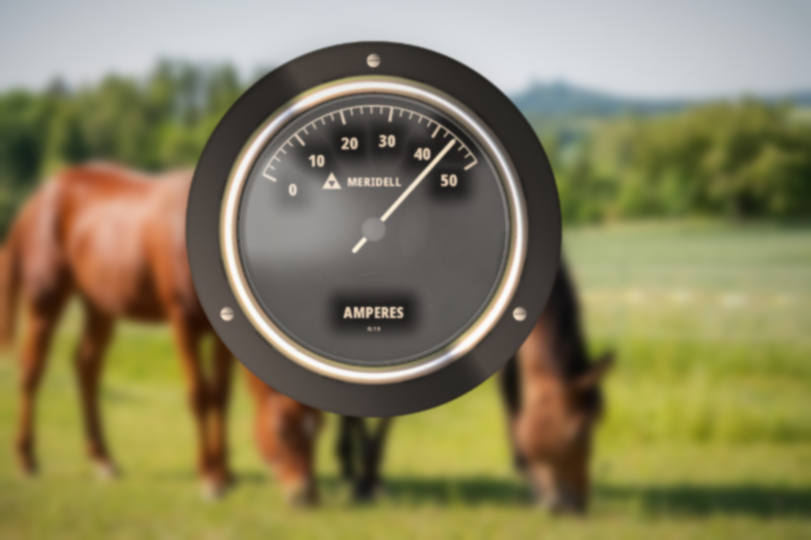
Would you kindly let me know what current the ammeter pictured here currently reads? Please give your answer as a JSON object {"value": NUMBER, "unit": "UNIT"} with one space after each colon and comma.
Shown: {"value": 44, "unit": "A"}
